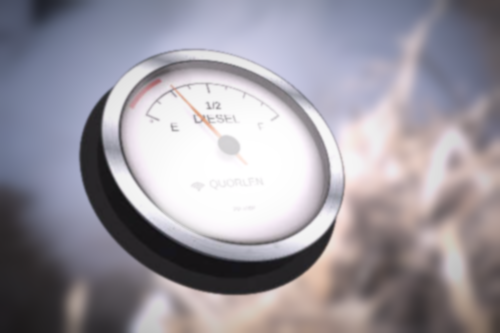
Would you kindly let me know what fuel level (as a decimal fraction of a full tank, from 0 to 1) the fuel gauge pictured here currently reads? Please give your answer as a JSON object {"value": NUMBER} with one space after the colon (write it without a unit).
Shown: {"value": 0.25}
